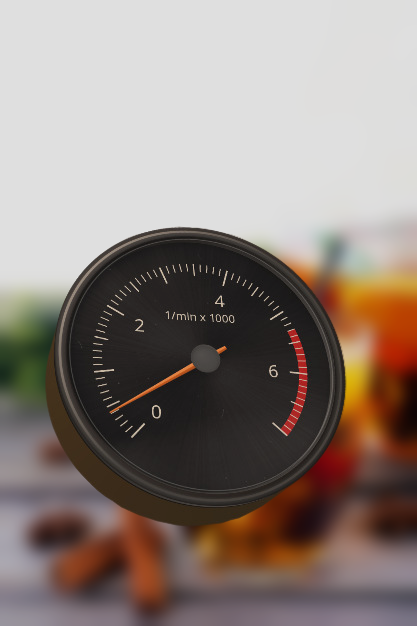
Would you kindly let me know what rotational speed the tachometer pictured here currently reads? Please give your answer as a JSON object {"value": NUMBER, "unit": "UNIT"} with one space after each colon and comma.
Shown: {"value": 400, "unit": "rpm"}
